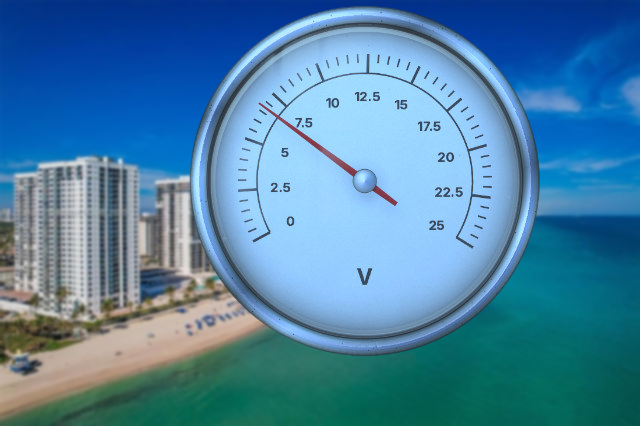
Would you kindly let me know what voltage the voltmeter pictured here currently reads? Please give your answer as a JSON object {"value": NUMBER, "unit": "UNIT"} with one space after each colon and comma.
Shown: {"value": 6.75, "unit": "V"}
